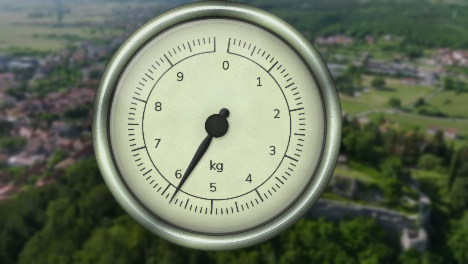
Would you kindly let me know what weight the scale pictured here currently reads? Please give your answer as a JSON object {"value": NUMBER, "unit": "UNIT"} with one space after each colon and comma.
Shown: {"value": 5.8, "unit": "kg"}
